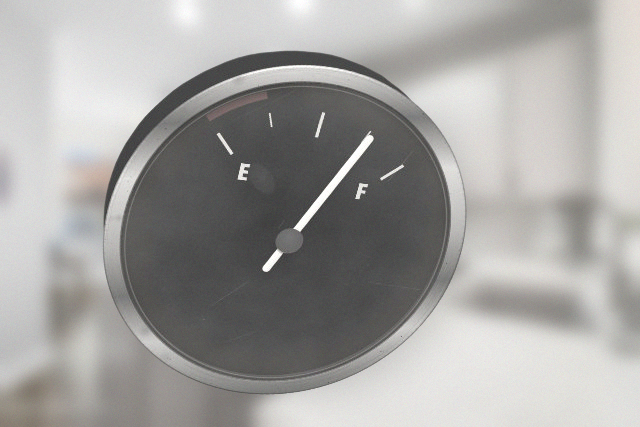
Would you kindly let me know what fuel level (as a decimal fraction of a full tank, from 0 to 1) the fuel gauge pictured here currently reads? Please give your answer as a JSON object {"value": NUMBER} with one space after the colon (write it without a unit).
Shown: {"value": 0.75}
